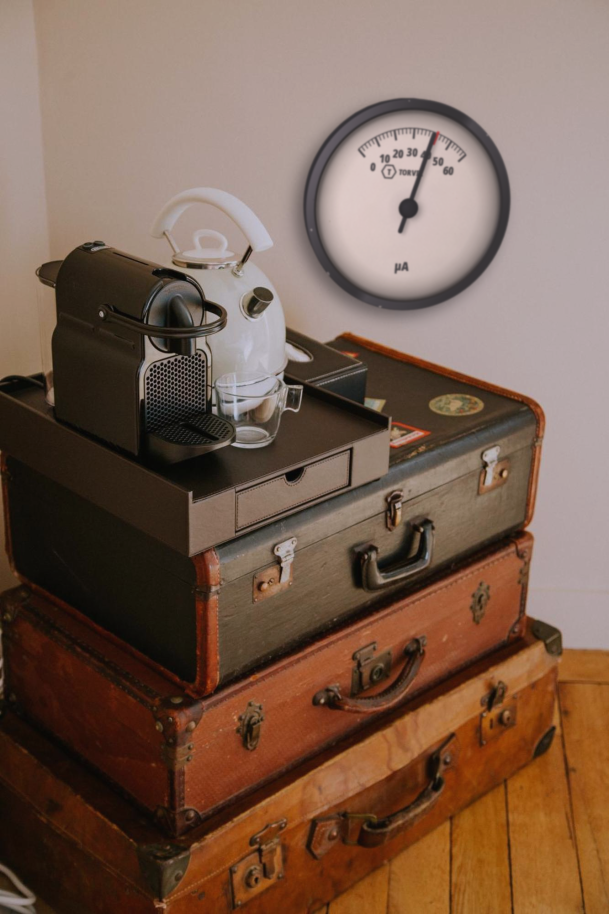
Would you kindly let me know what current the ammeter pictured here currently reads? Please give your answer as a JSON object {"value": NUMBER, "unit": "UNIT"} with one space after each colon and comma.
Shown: {"value": 40, "unit": "µA"}
